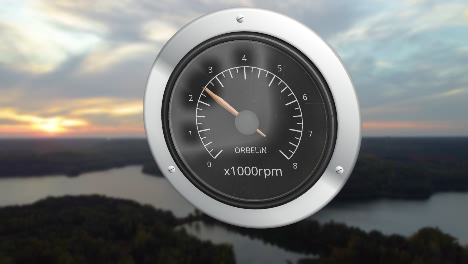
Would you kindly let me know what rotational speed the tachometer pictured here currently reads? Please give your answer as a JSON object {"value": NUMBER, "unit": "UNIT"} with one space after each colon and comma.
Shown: {"value": 2500, "unit": "rpm"}
